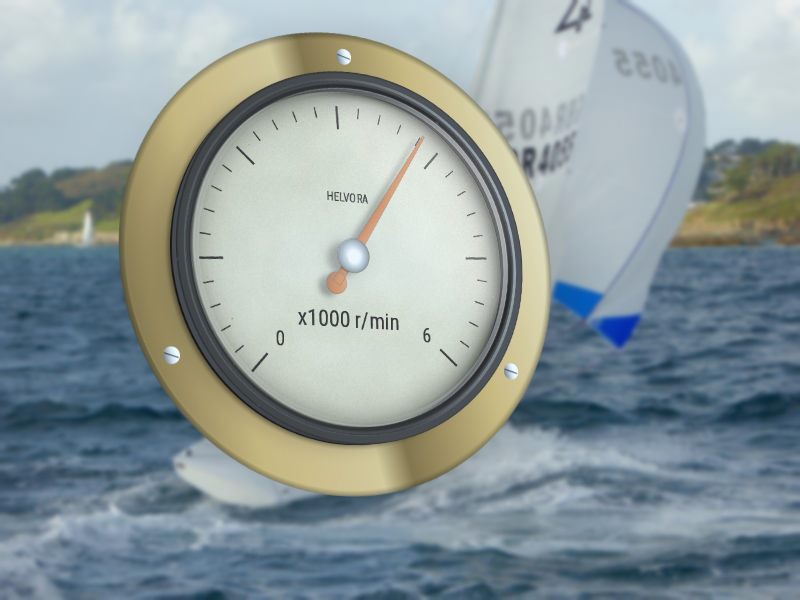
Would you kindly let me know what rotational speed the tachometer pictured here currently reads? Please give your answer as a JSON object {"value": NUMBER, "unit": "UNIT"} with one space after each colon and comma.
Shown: {"value": 3800, "unit": "rpm"}
